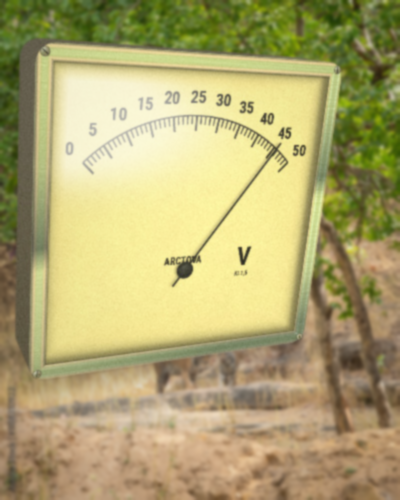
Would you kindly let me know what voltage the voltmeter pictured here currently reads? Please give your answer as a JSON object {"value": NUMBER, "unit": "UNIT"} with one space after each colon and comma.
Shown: {"value": 45, "unit": "V"}
